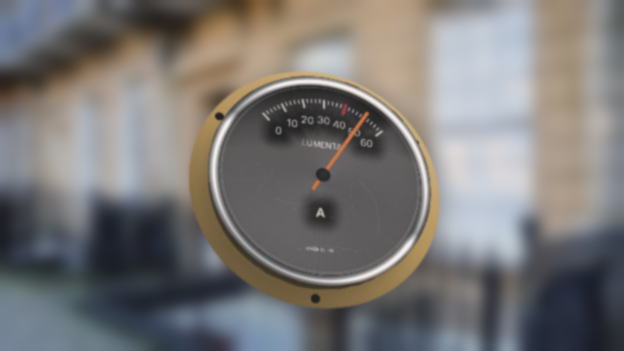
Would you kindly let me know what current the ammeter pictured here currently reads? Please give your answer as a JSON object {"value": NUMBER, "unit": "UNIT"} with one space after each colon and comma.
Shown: {"value": 50, "unit": "A"}
